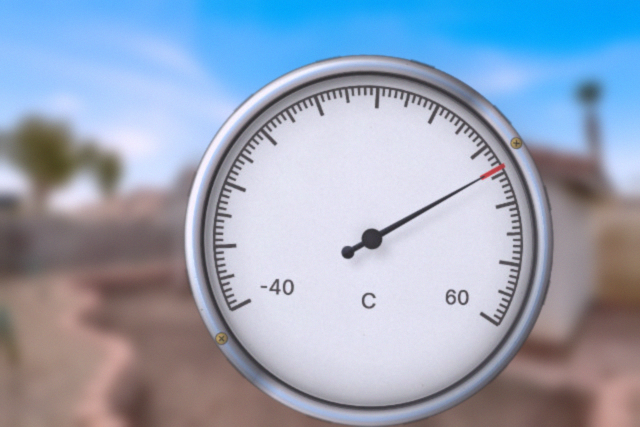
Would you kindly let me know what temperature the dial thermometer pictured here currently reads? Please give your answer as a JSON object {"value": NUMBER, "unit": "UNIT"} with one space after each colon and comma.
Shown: {"value": 34, "unit": "°C"}
